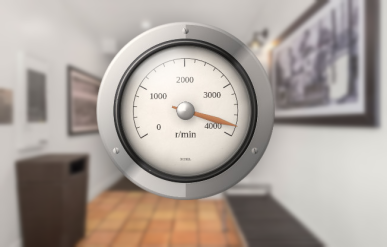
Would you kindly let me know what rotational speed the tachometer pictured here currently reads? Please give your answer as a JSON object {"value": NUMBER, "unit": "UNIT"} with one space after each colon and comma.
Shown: {"value": 3800, "unit": "rpm"}
